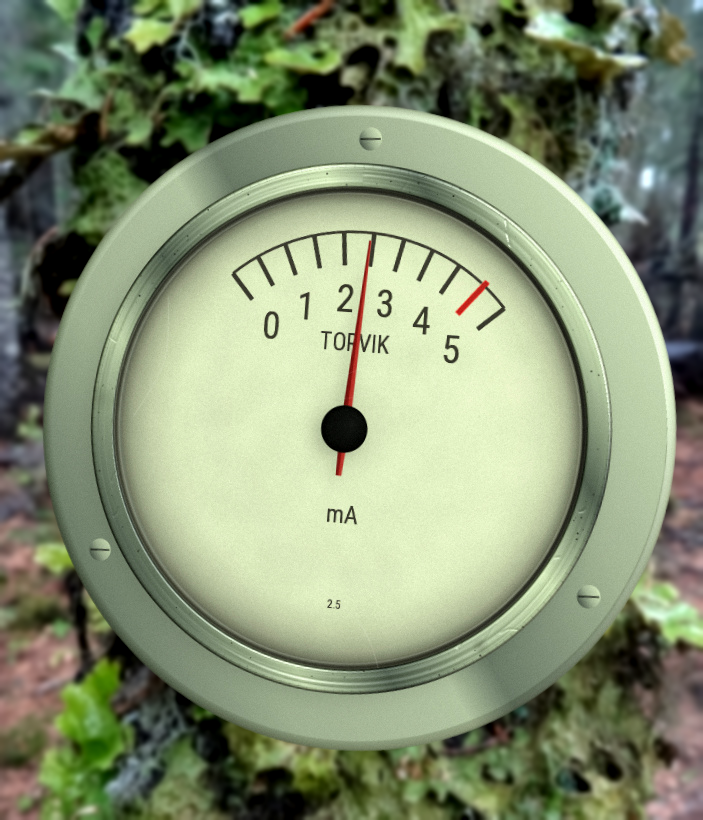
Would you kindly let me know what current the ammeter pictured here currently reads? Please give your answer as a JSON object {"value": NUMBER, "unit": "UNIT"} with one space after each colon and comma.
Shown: {"value": 2.5, "unit": "mA"}
